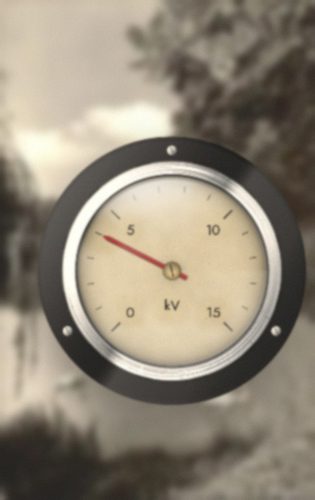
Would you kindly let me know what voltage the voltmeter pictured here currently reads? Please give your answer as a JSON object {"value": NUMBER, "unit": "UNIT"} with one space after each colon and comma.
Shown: {"value": 4, "unit": "kV"}
